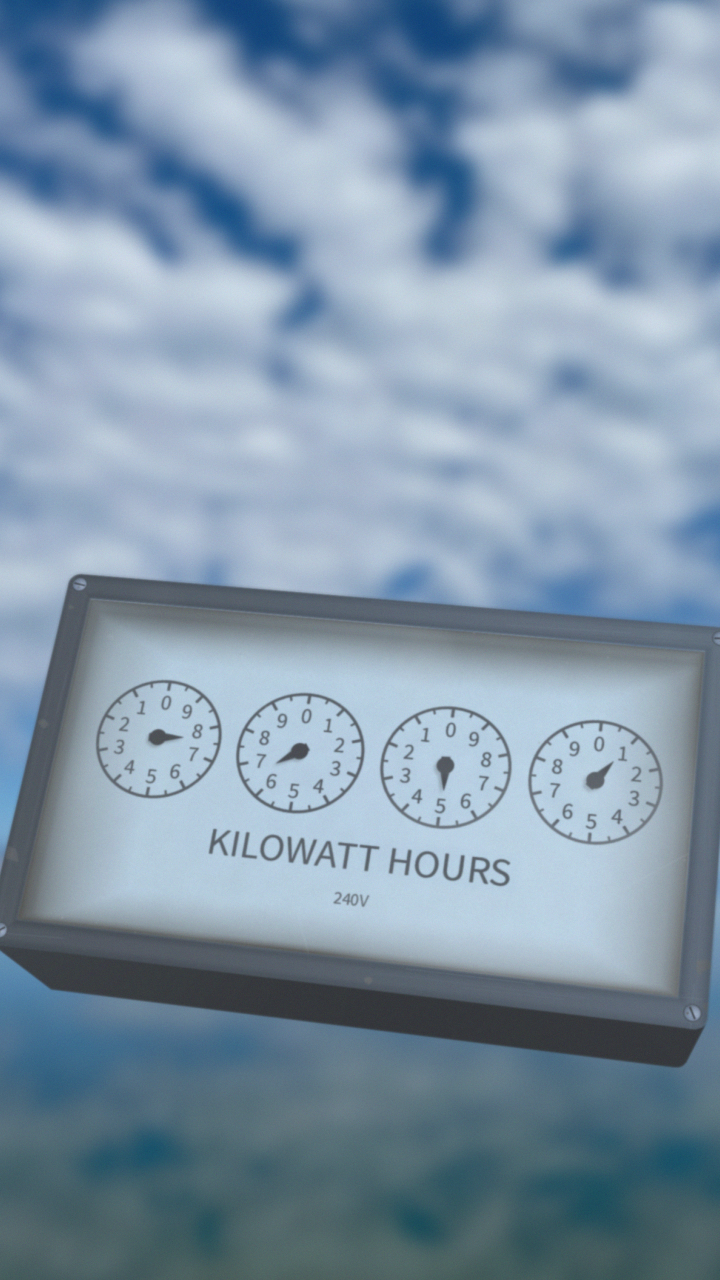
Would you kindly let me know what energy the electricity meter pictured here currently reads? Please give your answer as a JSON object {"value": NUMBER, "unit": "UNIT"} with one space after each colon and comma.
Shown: {"value": 7651, "unit": "kWh"}
